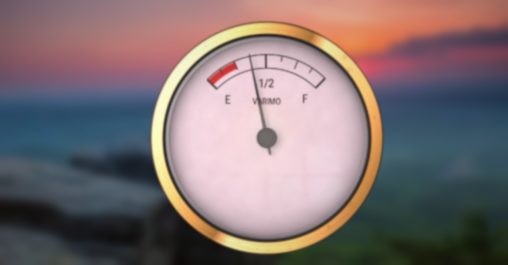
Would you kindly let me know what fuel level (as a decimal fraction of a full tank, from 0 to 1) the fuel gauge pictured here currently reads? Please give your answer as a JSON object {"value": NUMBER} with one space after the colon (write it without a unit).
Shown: {"value": 0.375}
